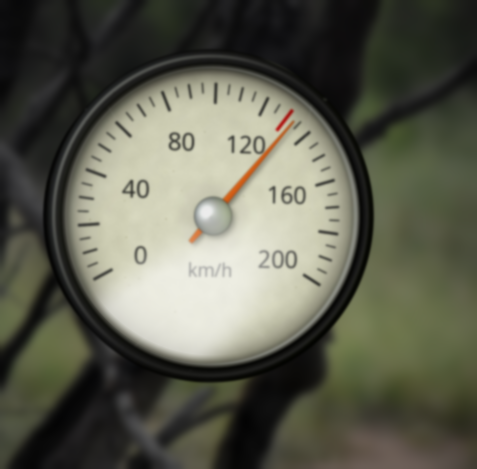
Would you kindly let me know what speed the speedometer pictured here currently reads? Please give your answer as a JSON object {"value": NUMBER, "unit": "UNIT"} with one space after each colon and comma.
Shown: {"value": 132.5, "unit": "km/h"}
